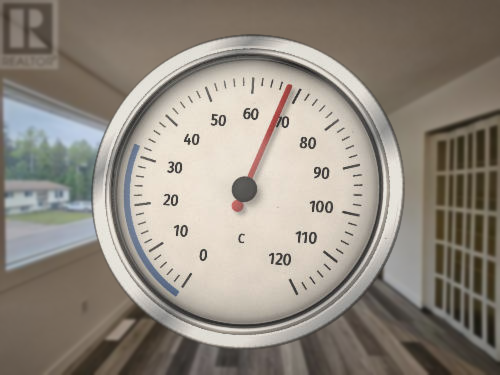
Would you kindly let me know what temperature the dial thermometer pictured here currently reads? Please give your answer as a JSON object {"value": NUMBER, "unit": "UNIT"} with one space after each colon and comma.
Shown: {"value": 68, "unit": "°C"}
